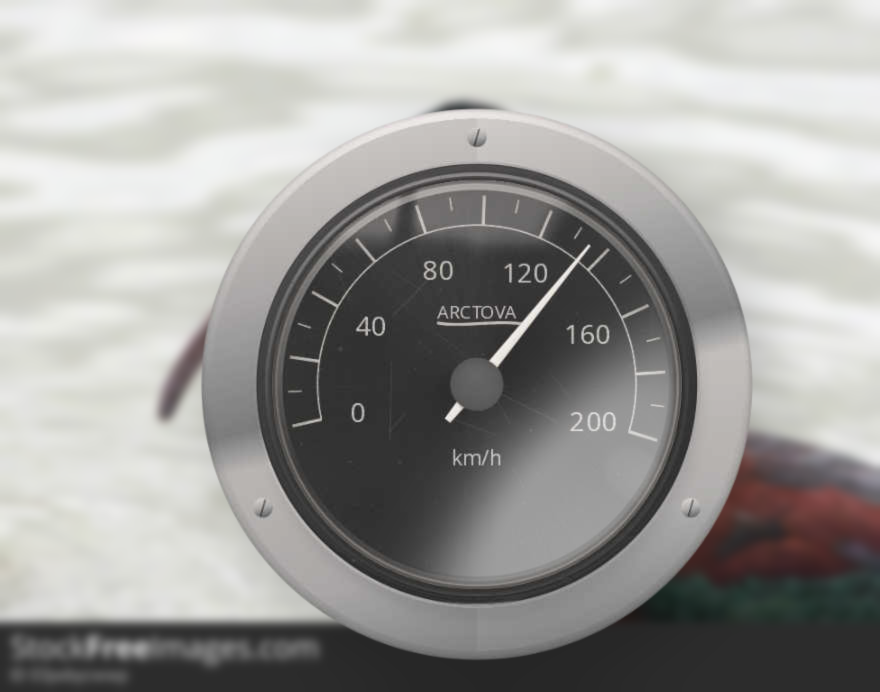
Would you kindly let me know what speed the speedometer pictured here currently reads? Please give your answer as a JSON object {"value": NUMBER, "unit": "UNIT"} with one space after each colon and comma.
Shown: {"value": 135, "unit": "km/h"}
